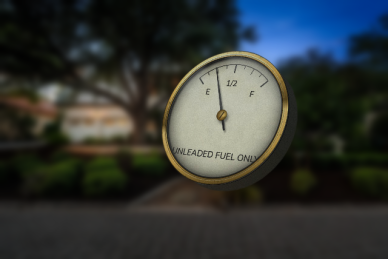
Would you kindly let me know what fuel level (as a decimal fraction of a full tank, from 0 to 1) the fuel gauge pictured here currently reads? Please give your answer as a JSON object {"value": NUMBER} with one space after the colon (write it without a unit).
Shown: {"value": 0.25}
